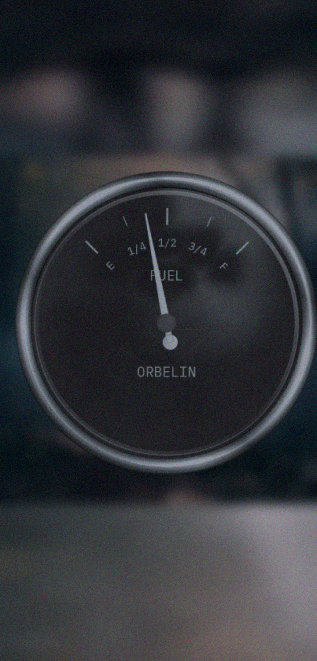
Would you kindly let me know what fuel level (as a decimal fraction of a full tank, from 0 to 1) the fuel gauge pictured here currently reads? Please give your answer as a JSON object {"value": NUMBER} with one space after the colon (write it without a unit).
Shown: {"value": 0.375}
